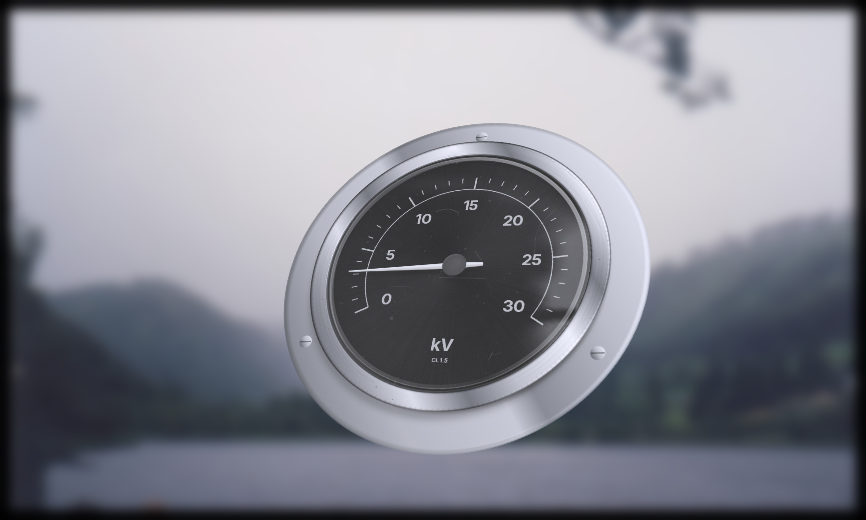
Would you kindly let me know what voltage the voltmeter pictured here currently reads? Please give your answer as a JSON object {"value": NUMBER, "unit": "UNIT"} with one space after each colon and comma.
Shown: {"value": 3, "unit": "kV"}
